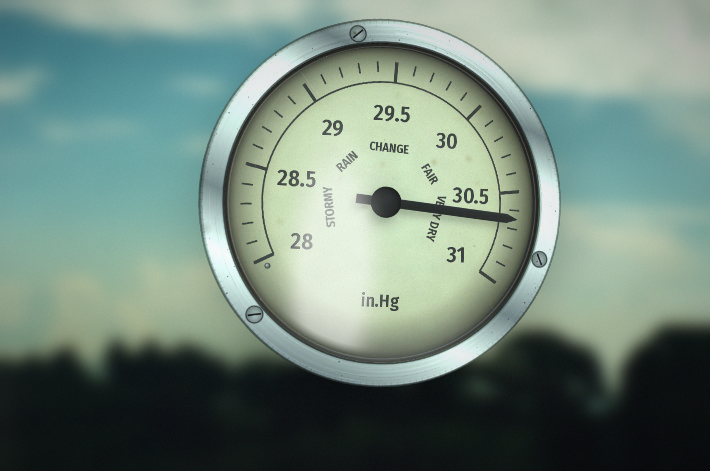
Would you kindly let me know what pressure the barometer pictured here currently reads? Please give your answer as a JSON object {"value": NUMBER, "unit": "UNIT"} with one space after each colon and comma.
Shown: {"value": 30.65, "unit": "inHg"}
